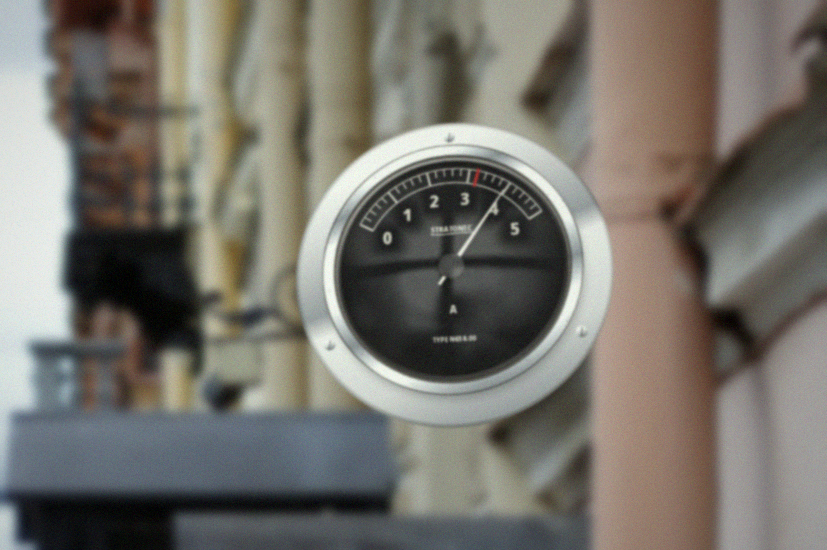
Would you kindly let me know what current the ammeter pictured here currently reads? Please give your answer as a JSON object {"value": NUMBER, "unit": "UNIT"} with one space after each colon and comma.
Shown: {"value": 4, "unit": "A"}
